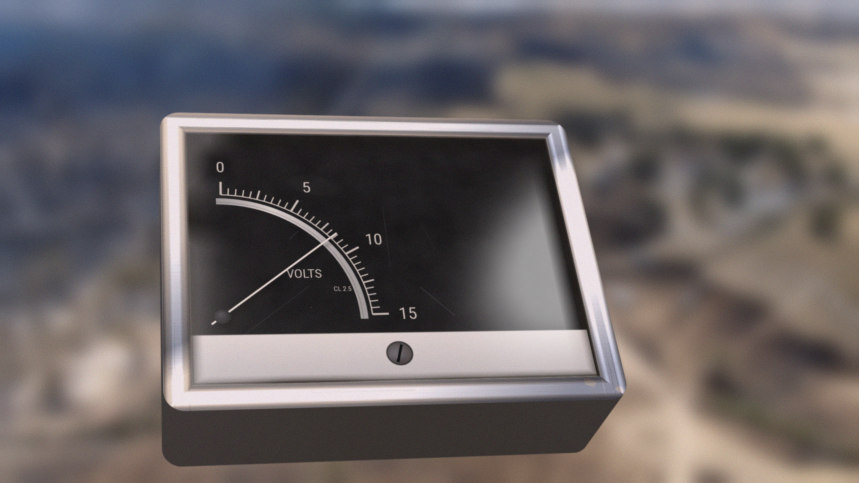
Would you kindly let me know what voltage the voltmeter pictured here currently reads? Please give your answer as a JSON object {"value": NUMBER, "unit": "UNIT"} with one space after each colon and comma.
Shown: {"value": 8.5, "unit": "V"}
